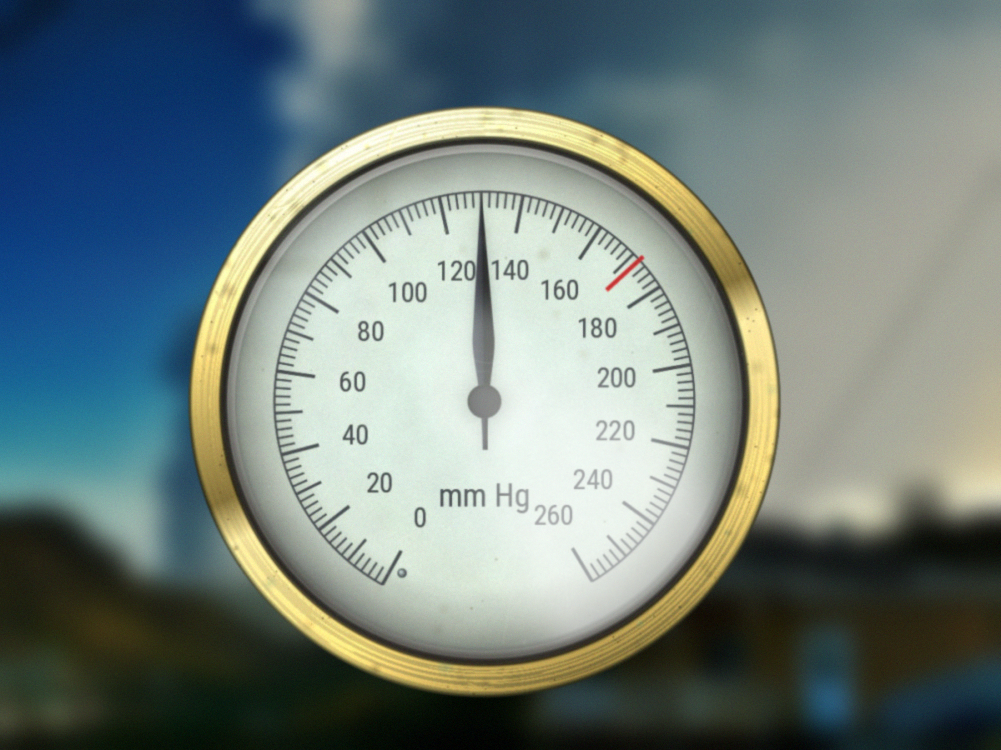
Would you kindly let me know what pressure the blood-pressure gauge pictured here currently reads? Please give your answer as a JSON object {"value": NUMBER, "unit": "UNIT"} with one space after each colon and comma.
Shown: {"value": 130, "unit": "mmHg"}
